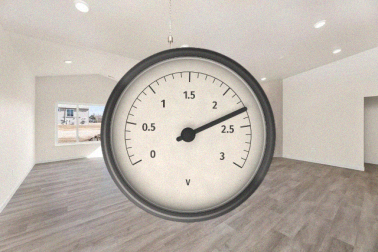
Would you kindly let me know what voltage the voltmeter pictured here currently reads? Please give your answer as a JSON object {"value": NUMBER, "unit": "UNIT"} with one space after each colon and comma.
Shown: {"value": 2.3, "unit": "V"}
